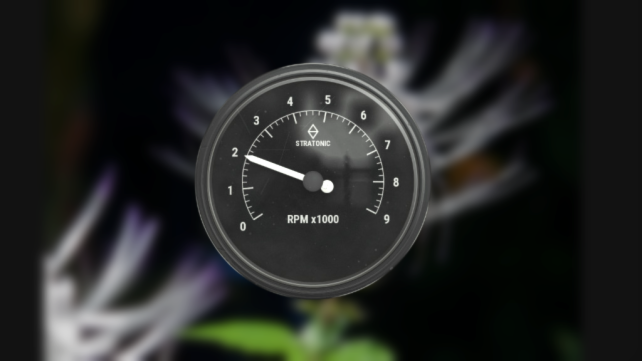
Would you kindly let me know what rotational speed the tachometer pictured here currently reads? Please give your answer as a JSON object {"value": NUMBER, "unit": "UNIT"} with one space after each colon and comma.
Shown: {"value": 2000, "unit": "rpm"}
